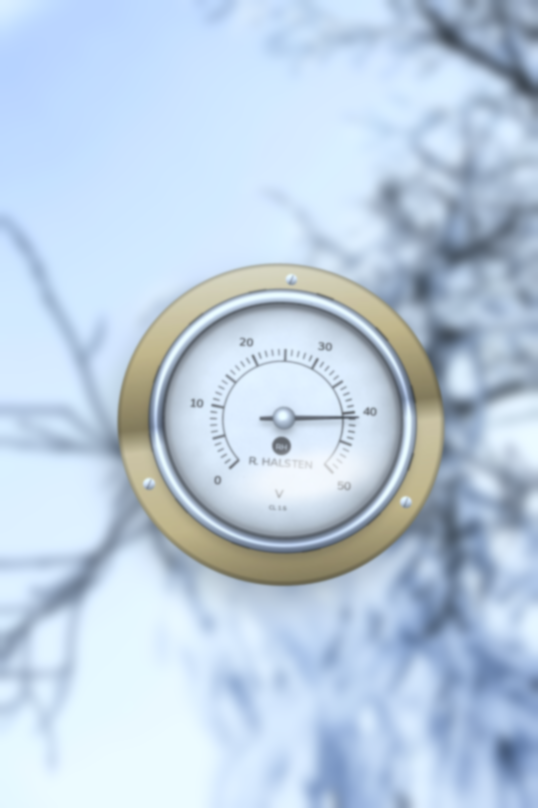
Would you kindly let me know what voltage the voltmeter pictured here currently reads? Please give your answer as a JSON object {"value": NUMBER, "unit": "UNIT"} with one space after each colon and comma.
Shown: {"value": 41, "unit": "V"}
